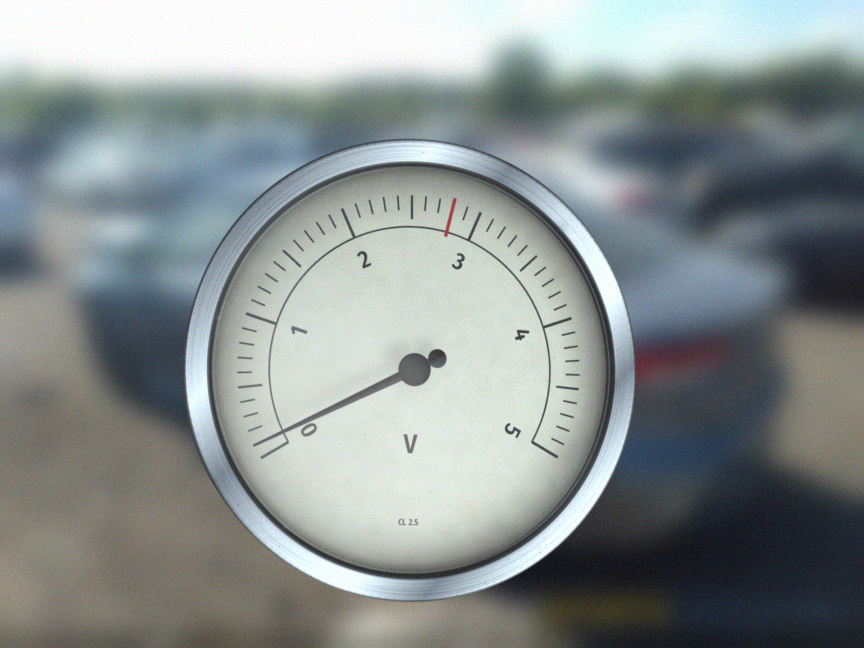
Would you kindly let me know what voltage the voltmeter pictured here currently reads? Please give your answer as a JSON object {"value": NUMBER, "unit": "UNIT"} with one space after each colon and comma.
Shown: {"value": 0.1, "unit": "V"}
